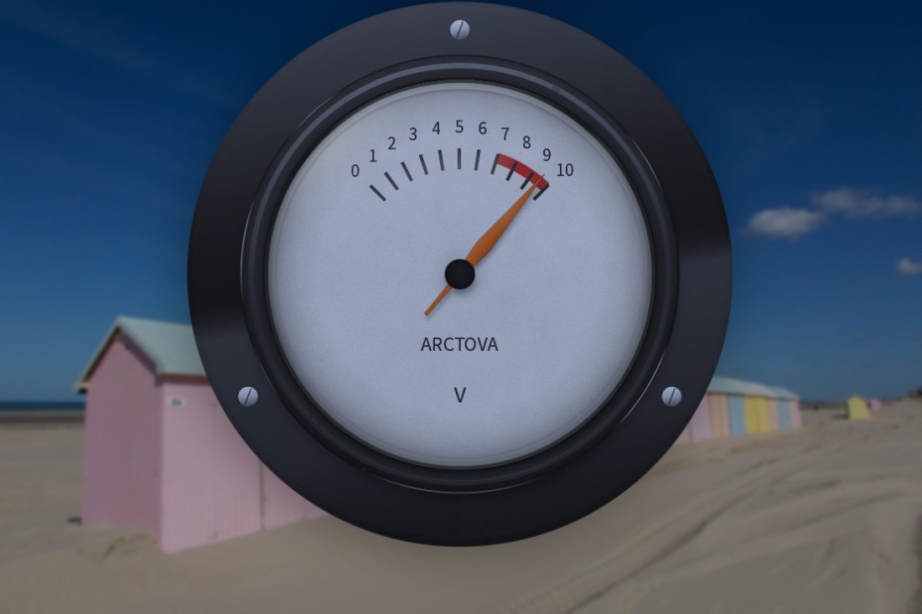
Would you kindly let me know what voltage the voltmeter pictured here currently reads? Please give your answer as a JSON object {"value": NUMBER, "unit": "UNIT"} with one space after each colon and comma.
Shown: {"value": 9.5, "unit": "V"}
